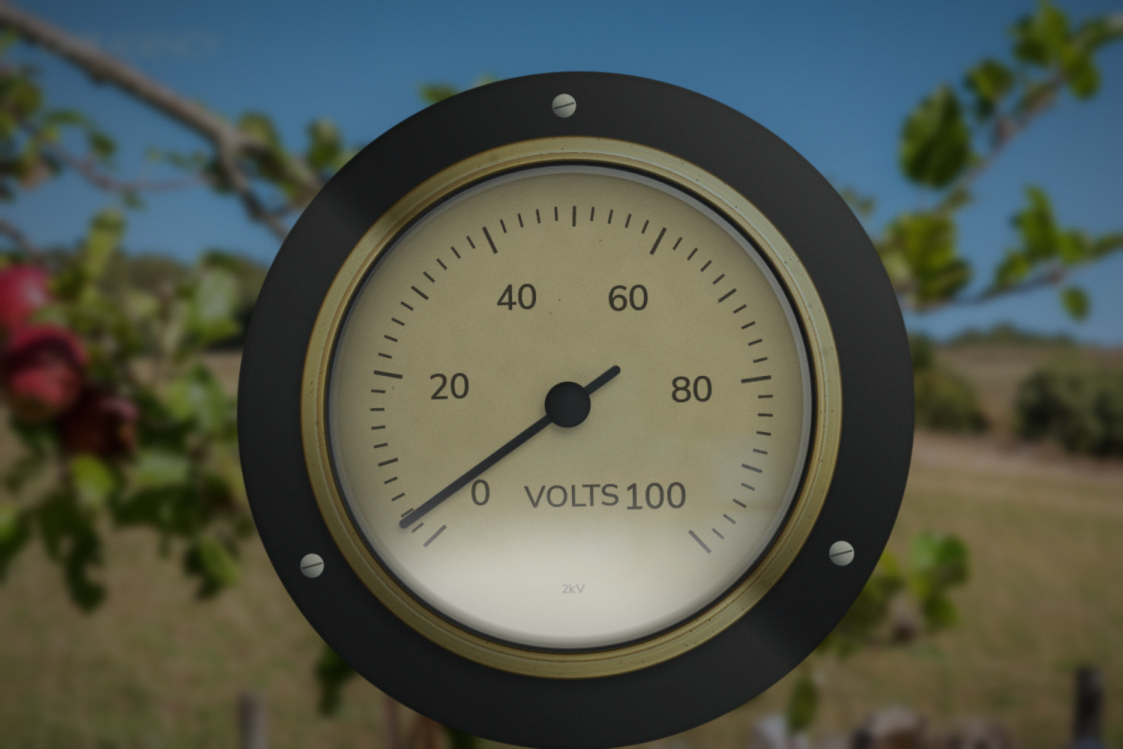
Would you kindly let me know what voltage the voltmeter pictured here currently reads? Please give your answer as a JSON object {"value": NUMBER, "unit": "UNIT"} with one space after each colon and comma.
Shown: {"value": 3, "unit": "V"}
